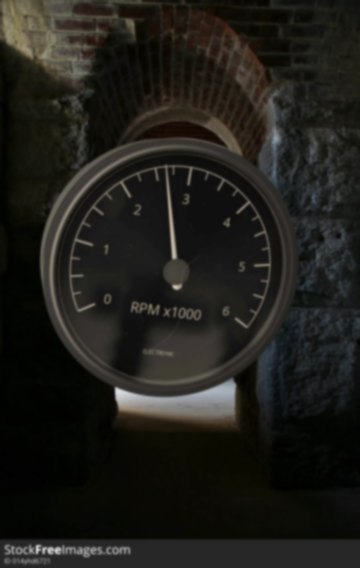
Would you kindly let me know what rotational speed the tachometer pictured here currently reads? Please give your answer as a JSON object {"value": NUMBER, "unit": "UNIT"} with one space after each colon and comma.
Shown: {"value": 2625, "unit": "rpm"}
